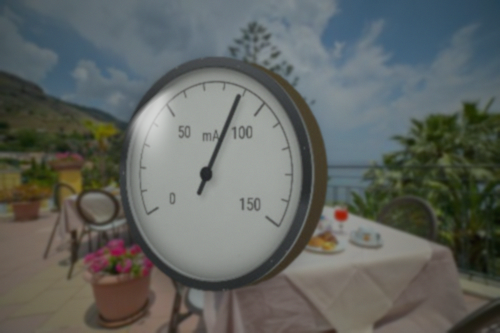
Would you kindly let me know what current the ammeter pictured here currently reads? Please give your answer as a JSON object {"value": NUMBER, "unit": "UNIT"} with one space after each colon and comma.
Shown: {"value": 90, "unit": "mA"}
